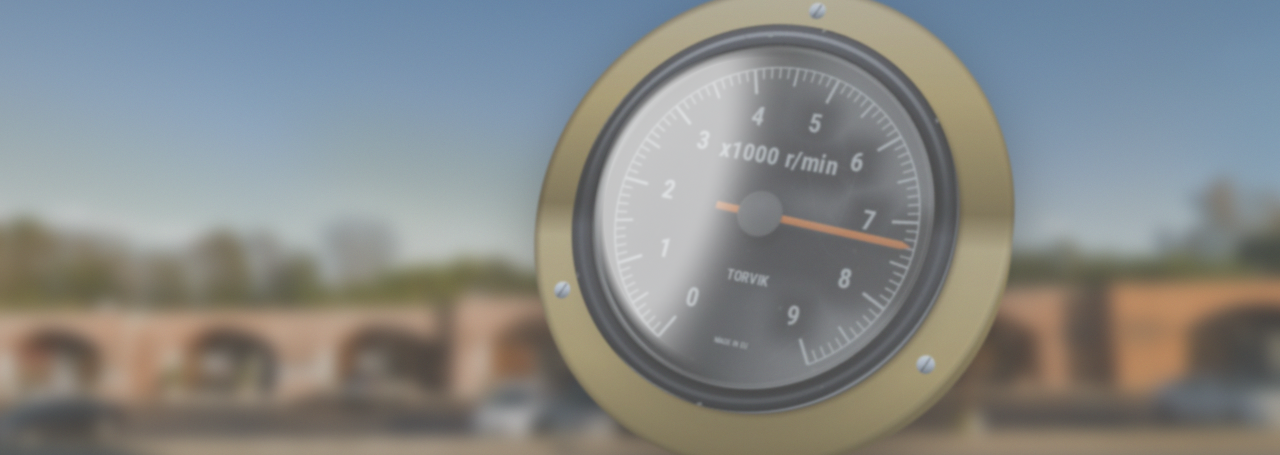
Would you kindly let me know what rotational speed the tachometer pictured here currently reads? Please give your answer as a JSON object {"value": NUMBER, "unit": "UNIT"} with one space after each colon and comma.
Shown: {"value": 7300, "unit": "rpm"}
